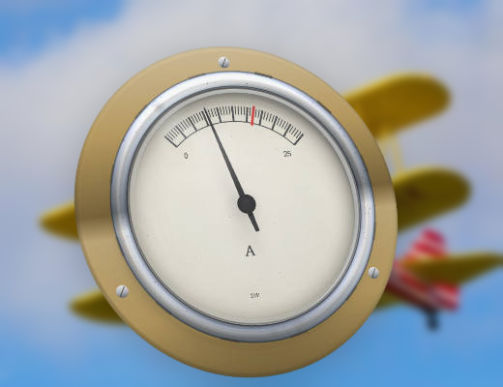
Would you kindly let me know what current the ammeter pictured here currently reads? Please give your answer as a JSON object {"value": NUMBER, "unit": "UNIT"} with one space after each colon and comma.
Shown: {"value": 7.5, "unit": "A"}
